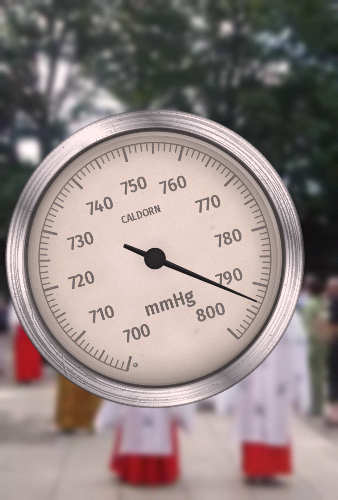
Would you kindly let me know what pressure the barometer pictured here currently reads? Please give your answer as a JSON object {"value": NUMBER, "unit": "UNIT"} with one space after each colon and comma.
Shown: {"value": 793, "unit": "mmHg"}
